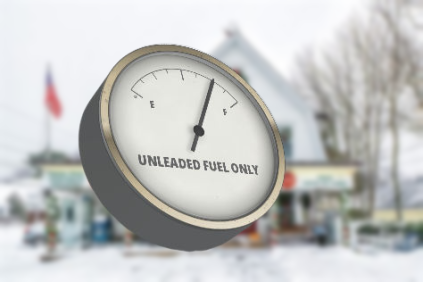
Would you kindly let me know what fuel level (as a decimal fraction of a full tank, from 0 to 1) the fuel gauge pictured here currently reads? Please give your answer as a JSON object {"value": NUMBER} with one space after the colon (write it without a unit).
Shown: {"value": 0.75}
